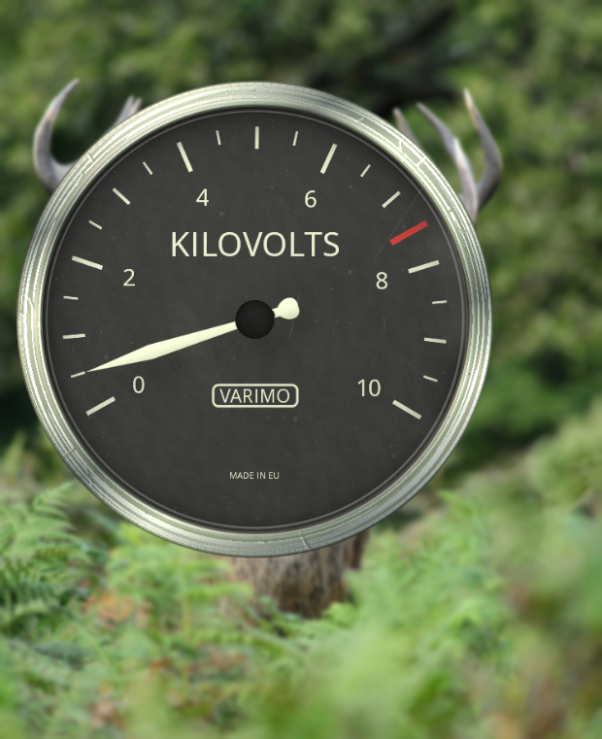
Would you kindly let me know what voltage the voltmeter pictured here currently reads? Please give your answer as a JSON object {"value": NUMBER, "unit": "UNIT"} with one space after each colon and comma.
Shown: {"value": 0.5, "unit": "kV"}
